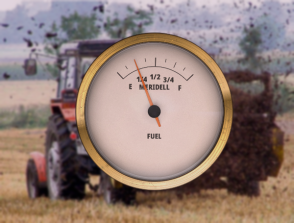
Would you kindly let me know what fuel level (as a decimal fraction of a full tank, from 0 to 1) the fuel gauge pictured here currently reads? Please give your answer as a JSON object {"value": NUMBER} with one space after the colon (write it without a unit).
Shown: {"value": 0.25}
